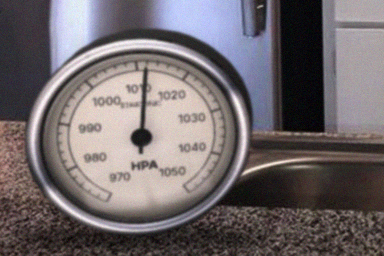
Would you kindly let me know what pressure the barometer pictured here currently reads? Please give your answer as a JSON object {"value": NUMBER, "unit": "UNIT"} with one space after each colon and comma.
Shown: {"value": 1012, "unit": "hPa"}
